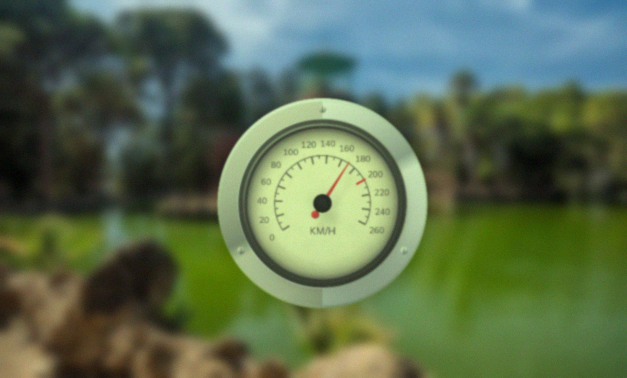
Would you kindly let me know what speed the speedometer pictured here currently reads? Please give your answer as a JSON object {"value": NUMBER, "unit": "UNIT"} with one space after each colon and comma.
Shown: {"value": 170, "unit": "km/h"}
